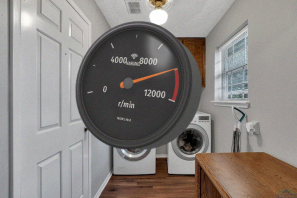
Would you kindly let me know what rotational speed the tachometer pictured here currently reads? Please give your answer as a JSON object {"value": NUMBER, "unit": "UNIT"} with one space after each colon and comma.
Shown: {"value": 10000, "unit": "rpm"}
